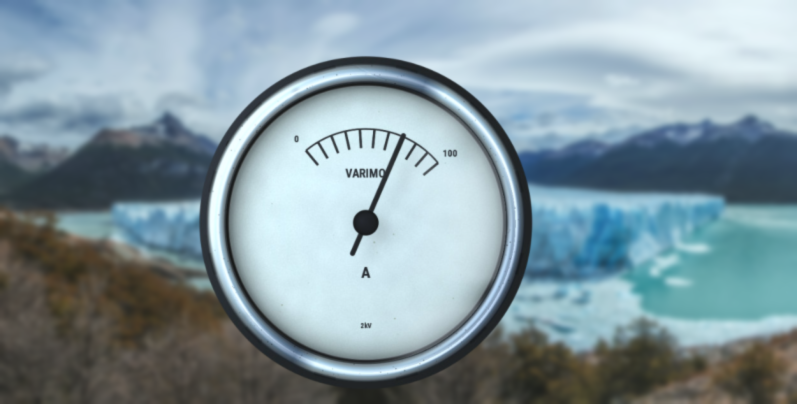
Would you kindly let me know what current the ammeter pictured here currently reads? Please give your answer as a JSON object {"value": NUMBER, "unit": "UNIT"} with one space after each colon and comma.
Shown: {"value": 70, "unit": "A"}
